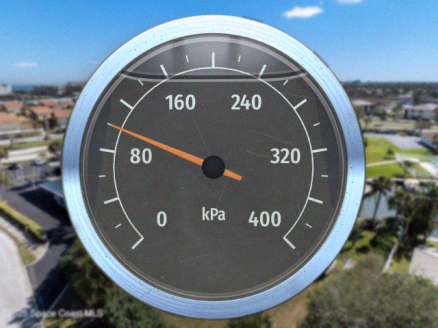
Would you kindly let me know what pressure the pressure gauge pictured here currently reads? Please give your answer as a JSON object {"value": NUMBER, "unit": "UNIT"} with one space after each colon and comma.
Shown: {"value": 100, "unit": "kPa"}
